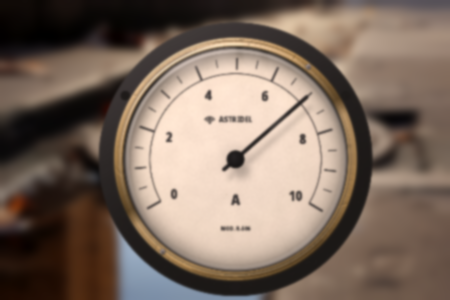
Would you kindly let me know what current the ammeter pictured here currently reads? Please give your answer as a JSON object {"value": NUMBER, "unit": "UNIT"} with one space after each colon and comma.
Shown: {"value": 7, "unit": "A"}
